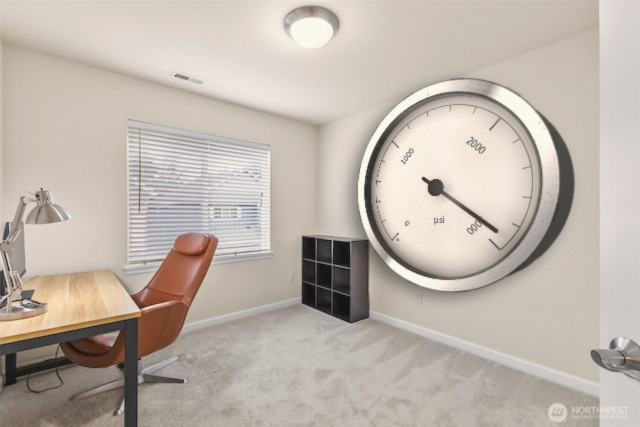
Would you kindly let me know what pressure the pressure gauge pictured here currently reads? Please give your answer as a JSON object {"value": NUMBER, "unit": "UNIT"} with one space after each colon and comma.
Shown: {"value": 2900, "unit": "psi"}
